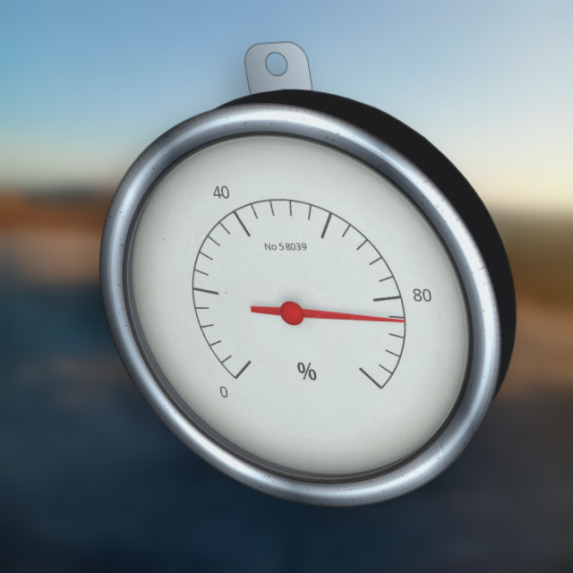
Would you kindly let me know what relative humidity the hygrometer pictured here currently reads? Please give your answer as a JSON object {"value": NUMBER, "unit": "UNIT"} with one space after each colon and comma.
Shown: {"value": 84, "unit": "%"}
